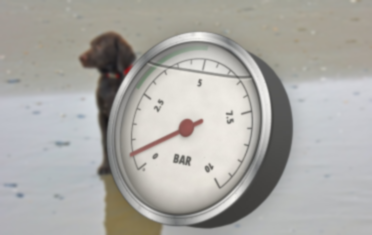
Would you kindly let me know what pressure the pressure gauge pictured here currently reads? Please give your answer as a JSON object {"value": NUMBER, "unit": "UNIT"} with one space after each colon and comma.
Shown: {"value": 0.5, "unit": "bar"}
